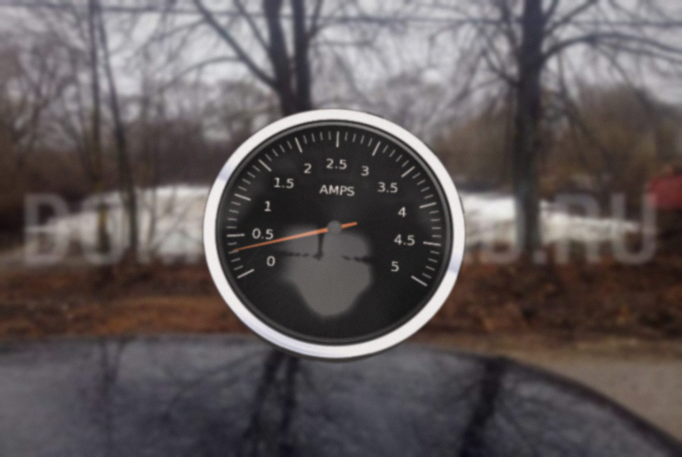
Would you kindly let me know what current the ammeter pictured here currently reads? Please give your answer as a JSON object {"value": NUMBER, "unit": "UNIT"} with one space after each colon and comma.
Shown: {"value": 0.3, "unit": "A"}
